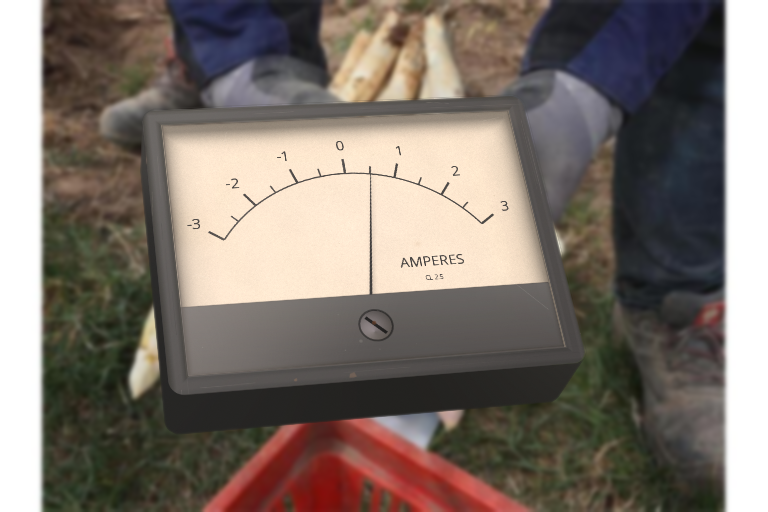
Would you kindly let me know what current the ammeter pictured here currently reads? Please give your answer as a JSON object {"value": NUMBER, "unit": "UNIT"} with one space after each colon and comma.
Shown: {"value": 0.5, "unit": "A"}
